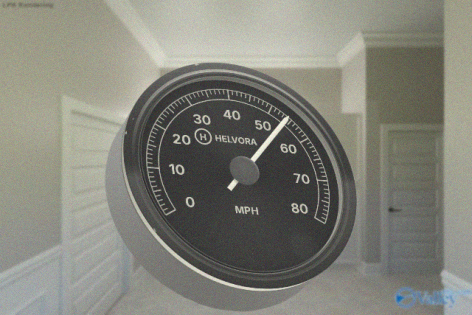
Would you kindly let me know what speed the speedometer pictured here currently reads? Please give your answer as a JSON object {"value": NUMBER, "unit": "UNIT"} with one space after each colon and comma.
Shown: {"value": 54, "unit": "mph"}
